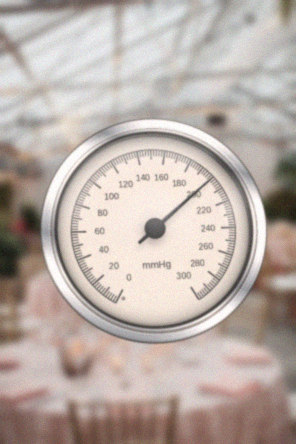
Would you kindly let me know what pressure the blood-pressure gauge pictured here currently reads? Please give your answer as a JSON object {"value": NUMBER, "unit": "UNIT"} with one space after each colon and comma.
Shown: {"value": 200, "unit": "mmHg"}
